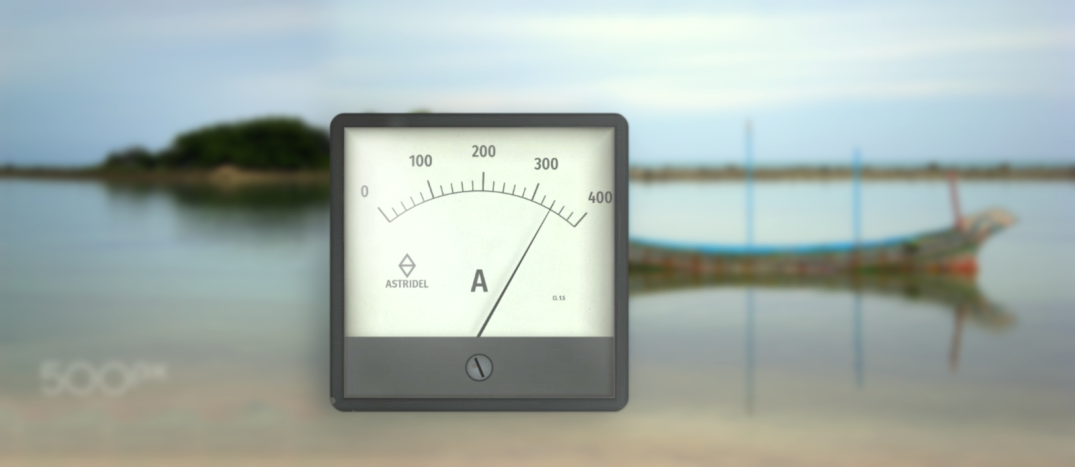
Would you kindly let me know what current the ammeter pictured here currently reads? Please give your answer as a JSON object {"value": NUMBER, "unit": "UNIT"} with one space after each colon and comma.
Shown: {"value": 340, "unit": "A"}
